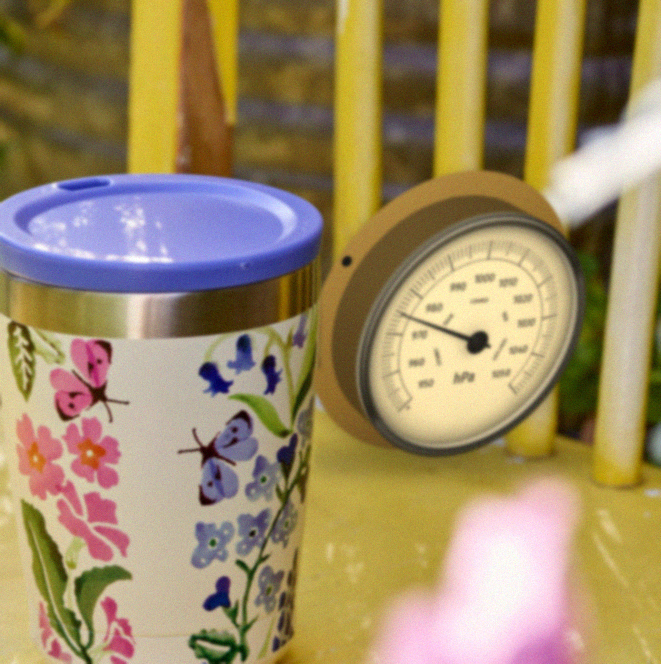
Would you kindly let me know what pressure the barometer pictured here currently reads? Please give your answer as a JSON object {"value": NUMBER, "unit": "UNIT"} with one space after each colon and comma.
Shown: {"value": 975, "unit": "hPa"}
